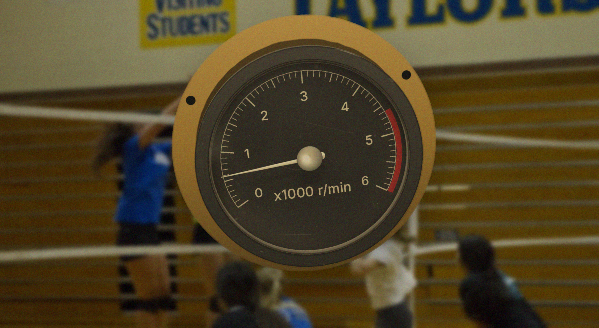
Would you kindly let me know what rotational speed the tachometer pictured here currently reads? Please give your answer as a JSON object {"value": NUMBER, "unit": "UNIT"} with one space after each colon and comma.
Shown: {"value": 600, "unit": "rpm"}
